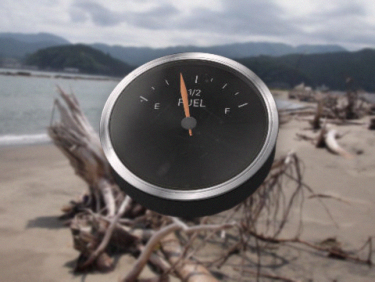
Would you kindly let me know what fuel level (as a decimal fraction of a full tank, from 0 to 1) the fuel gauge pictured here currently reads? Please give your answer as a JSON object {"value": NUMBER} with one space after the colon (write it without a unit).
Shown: {"value": 0.375}
